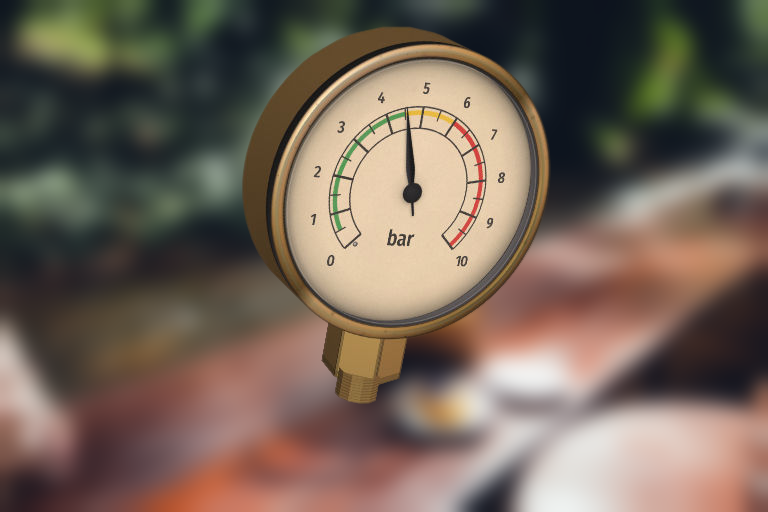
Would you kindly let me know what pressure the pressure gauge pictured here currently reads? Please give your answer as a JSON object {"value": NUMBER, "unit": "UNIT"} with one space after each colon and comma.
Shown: {"value": 4.5, "unit": "bar"}
